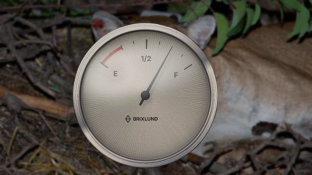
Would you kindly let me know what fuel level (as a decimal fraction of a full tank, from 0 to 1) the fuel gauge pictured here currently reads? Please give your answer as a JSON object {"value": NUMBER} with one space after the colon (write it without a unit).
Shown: {"value": 0.75}
